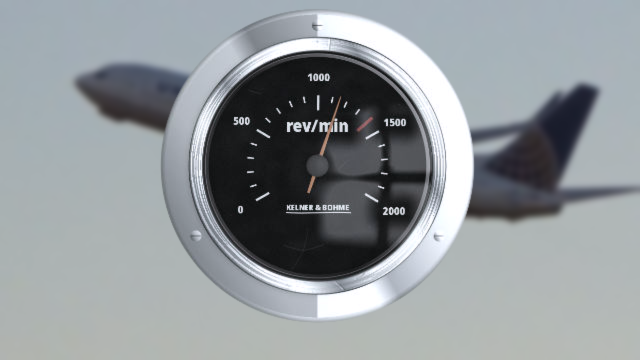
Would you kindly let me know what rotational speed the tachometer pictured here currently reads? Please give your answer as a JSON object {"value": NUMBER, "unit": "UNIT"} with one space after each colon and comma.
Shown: {"value": 1150, "unit": "rpm"}
